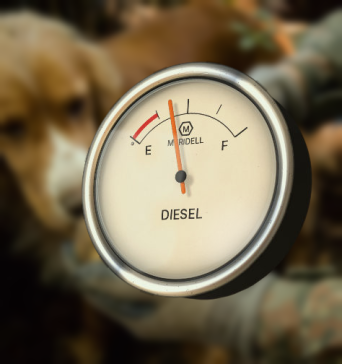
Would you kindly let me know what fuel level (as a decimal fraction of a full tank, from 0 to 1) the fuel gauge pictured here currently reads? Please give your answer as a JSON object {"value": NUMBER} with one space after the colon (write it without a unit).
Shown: {"value": 0.375}
